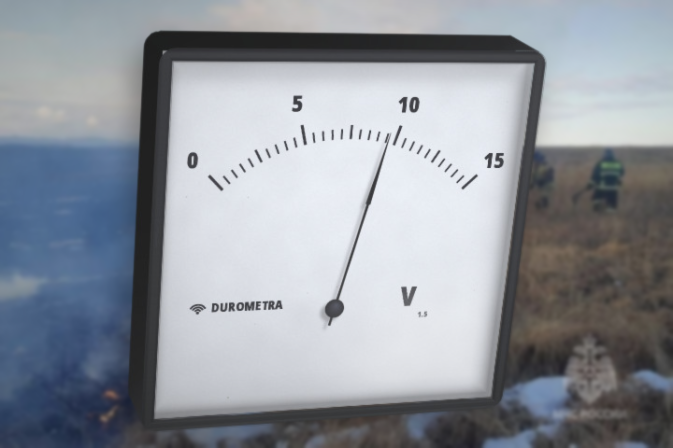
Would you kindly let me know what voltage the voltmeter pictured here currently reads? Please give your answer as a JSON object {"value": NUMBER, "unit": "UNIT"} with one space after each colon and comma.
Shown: {"value": 9.5, "unit": "V"}
